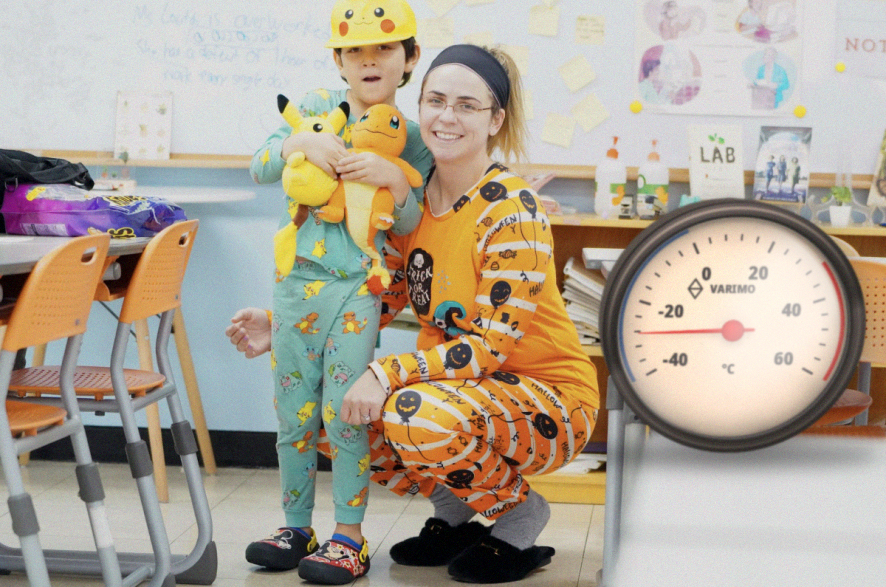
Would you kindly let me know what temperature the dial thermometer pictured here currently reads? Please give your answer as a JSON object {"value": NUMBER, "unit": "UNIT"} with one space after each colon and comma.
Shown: {"value": -28, "unit": "°C"}
